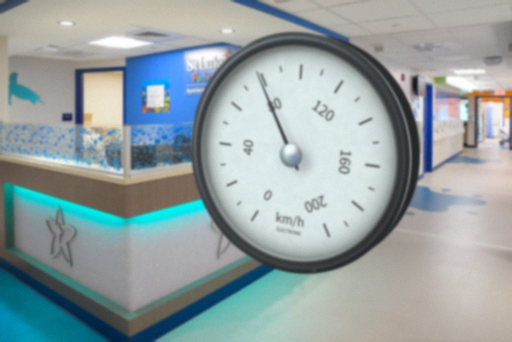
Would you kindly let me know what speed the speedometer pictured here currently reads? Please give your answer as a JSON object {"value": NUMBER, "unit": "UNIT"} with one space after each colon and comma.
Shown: {"value": 80, "unit": "km/h"}
